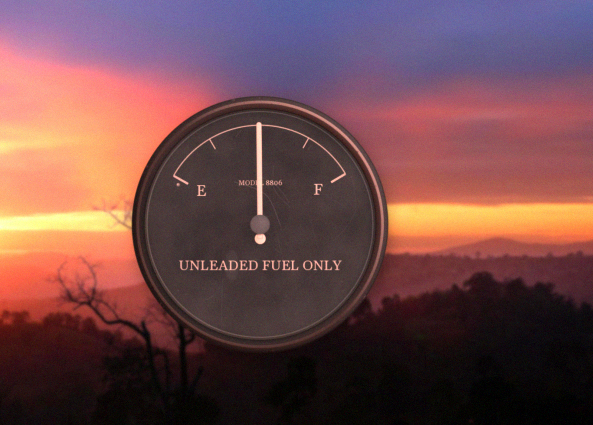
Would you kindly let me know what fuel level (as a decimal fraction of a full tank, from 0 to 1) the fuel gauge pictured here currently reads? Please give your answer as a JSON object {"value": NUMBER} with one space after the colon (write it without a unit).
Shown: {"value": 0.5}
